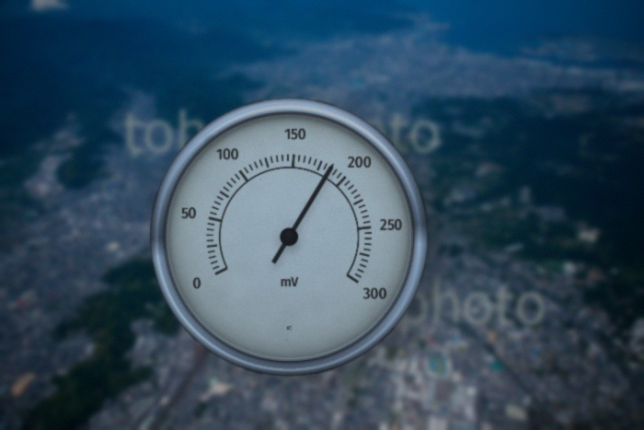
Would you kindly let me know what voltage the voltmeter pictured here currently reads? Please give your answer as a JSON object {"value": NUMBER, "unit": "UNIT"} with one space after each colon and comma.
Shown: {"value": 185, "unit": "mV"}
